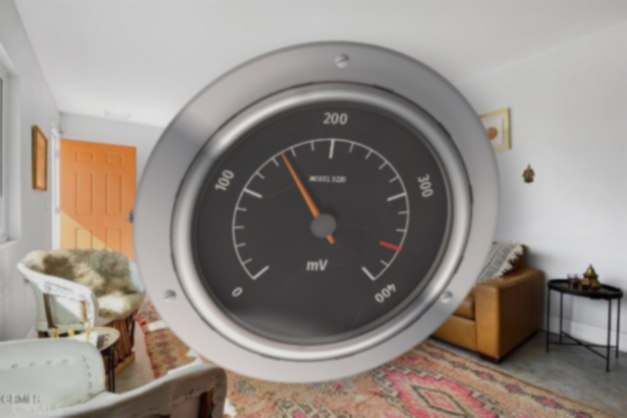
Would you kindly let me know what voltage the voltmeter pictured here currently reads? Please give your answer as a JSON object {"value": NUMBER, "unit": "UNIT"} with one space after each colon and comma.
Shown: {"value": 150, "unit": "mV"}
